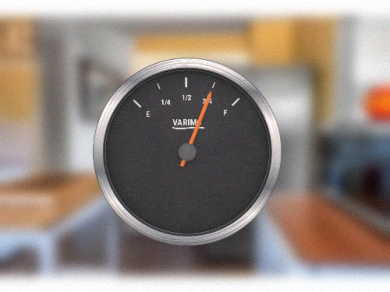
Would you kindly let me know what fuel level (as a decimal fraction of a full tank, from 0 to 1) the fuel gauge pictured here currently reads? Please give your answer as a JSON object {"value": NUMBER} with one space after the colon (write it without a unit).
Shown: {"value": 0.75}
